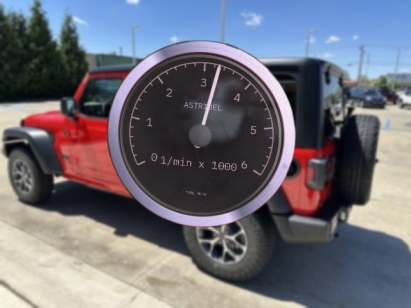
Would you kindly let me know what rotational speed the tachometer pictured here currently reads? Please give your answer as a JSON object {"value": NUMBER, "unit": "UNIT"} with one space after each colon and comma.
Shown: {"value": 3300, "unit": "rpm"}
